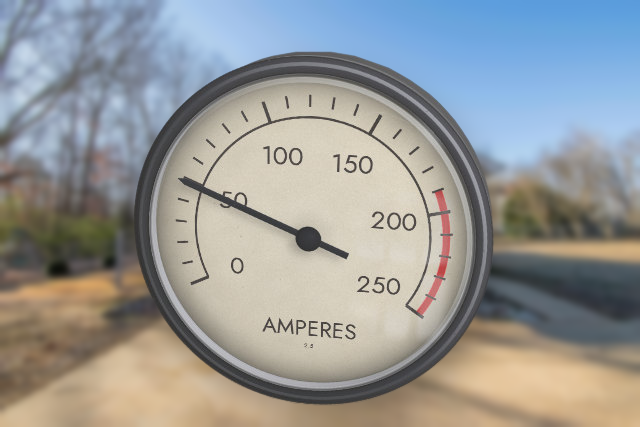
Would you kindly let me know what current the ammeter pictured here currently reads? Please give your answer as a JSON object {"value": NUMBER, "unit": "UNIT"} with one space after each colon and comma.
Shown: {"value": 50, "unit": "A"}
